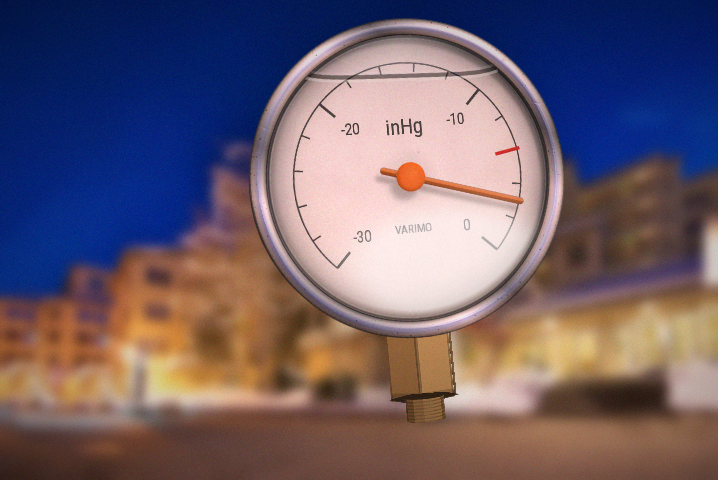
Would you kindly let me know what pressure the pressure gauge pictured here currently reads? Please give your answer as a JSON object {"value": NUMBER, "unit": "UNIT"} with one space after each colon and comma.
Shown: {"value": -3, "unit": "inHg"}
